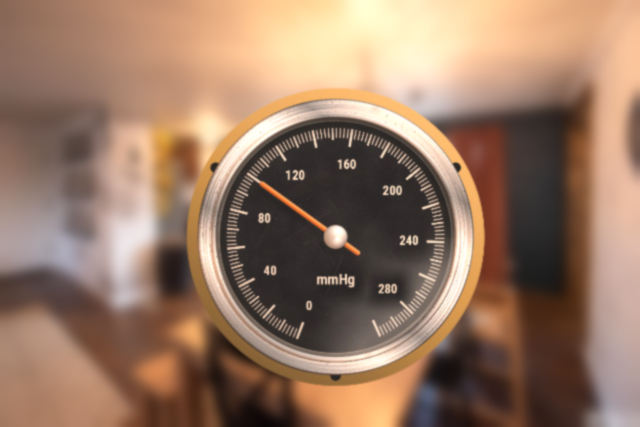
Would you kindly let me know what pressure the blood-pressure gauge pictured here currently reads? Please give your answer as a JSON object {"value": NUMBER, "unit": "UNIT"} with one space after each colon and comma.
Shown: {"value": 100, "unit": "mmHg"}
